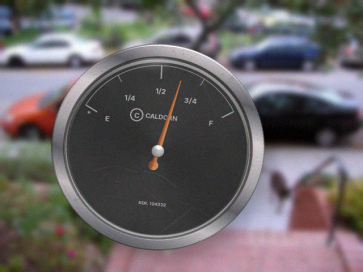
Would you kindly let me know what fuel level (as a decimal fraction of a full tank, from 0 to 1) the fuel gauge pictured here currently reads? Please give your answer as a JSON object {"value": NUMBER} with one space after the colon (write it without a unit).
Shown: {"value": 0.625}
